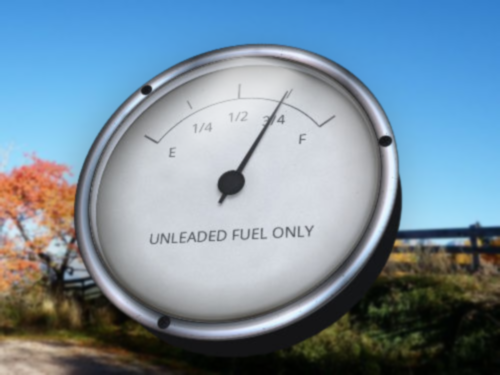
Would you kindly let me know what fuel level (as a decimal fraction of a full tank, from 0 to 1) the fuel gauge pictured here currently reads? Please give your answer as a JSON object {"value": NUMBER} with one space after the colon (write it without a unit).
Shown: {"value": 0.75}
